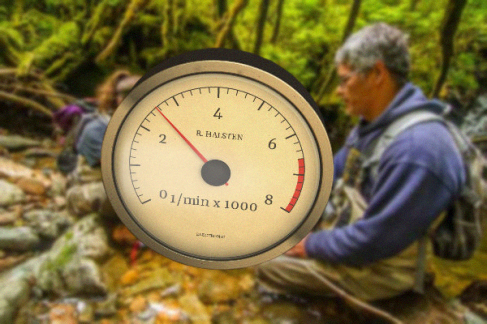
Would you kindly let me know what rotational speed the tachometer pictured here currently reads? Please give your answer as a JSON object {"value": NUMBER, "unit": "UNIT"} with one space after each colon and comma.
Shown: {"value": 2600, "unit": "rpm"}
